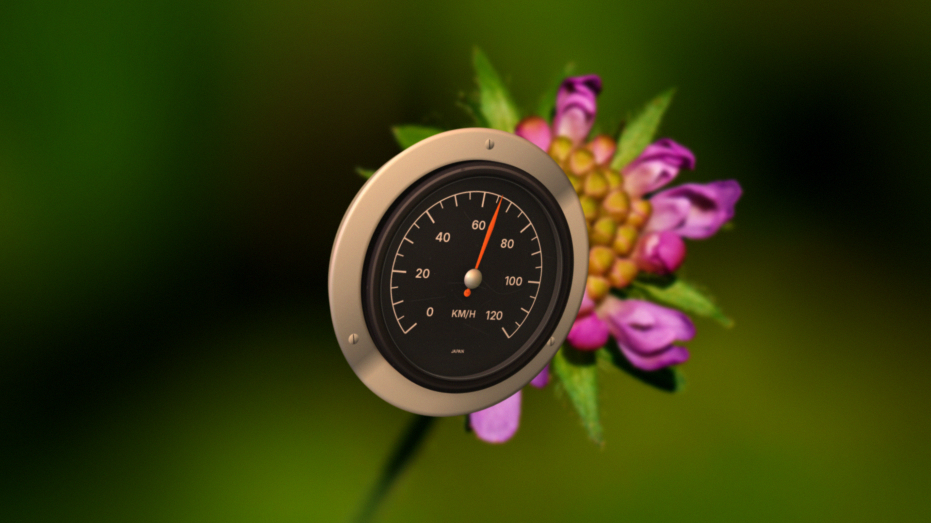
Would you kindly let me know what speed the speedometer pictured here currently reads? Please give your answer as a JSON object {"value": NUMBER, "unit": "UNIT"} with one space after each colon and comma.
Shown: {"value": 65, "unit": "km/h"}
